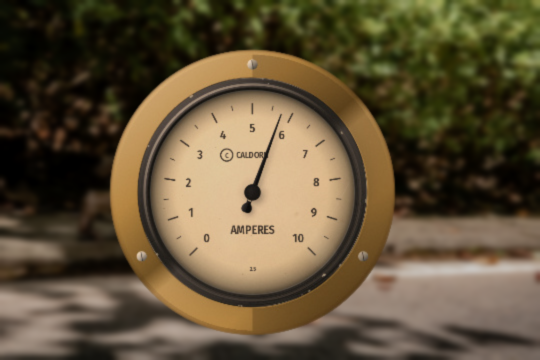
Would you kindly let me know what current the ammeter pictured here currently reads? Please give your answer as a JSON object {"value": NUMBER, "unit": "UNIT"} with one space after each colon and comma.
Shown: {"value": 5.75, "unit": "A"}
